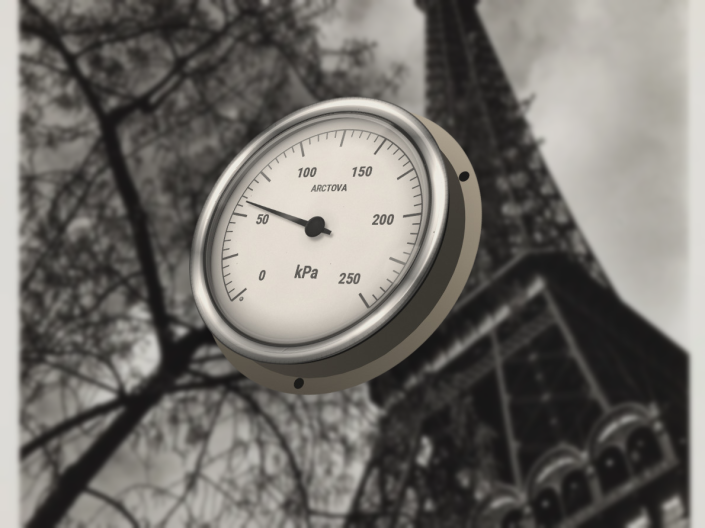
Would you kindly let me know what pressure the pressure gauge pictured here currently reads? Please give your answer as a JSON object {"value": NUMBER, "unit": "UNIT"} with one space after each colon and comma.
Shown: {"value": 57.5, "unit": "kPa"}
